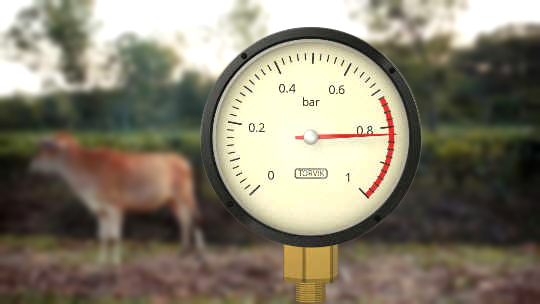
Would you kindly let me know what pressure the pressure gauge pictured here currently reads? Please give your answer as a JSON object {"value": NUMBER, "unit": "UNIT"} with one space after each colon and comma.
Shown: {"value": 0.82, "unit": "bar"}
